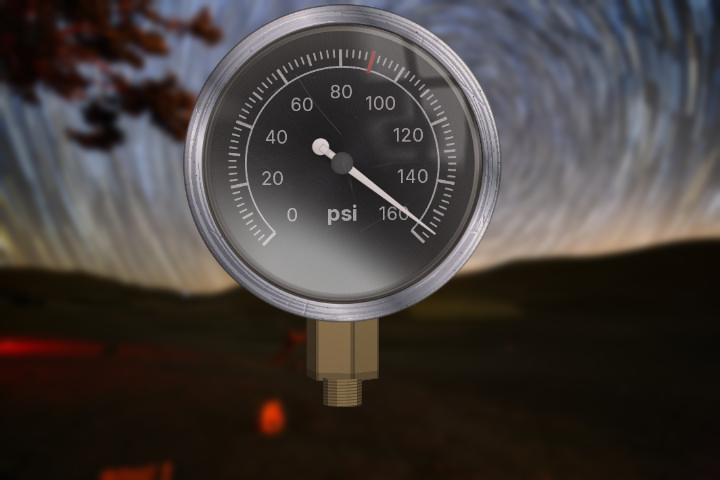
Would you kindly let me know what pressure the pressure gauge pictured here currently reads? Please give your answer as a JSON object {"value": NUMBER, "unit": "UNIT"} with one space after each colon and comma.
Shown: {"value": 156, "unit": "psi"}
